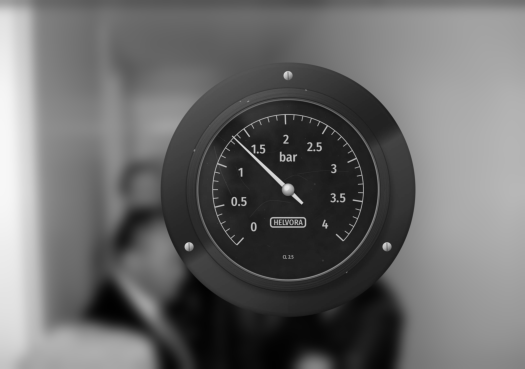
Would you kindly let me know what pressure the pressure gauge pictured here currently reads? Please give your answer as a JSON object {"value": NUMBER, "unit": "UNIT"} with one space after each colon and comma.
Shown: {"value": 1.35, "unit": "bar"}
